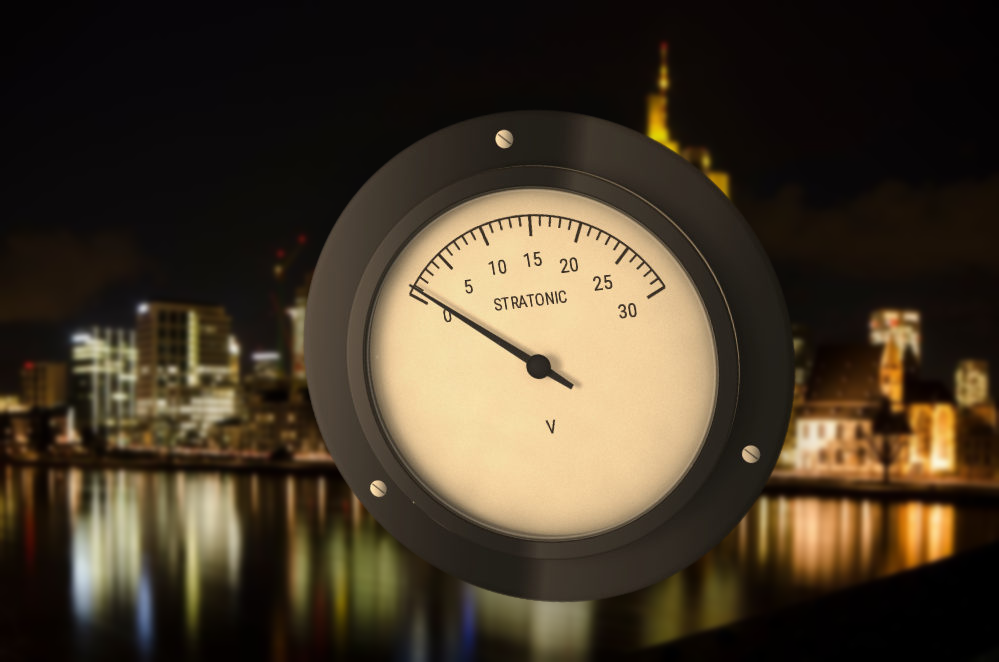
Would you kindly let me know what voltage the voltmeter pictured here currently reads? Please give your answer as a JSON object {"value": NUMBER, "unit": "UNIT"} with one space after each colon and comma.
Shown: {"value": 1, "unit": "V"}
